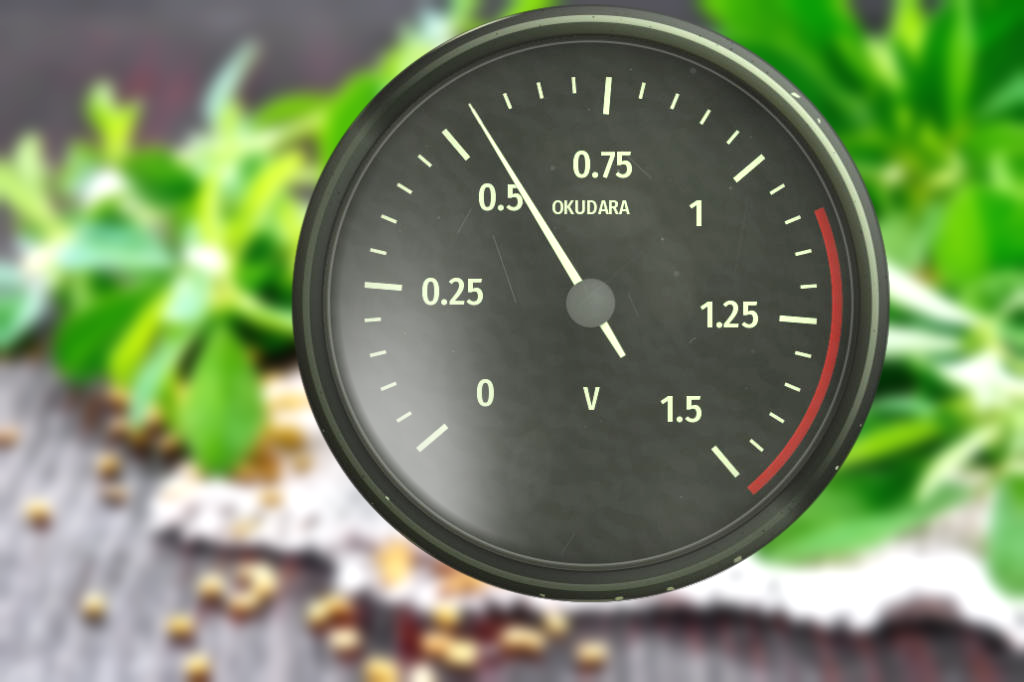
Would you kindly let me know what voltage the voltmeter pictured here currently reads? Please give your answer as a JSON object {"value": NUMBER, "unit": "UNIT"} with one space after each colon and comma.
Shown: {"value": 0.55, "unit": "V"}
